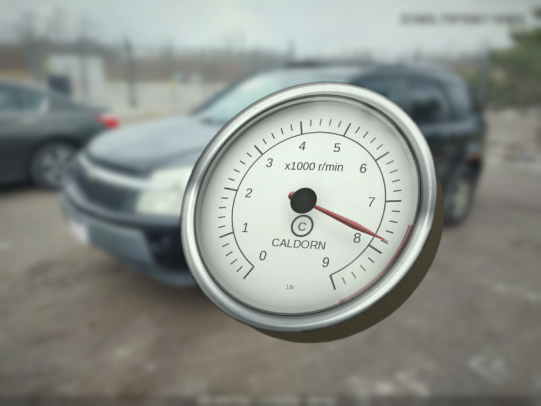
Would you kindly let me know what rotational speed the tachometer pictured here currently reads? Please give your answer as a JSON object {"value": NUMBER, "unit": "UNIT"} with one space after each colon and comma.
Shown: {"value": 7800, "unit": "rpm"}
